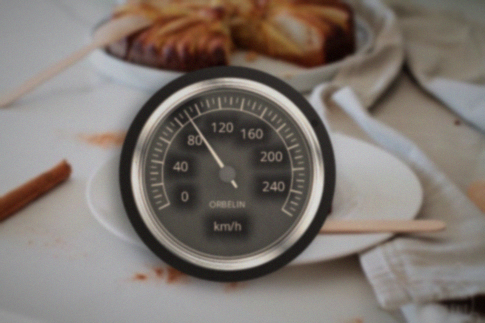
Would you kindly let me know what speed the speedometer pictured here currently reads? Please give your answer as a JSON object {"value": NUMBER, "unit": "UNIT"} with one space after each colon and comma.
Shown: {"value": 90, "unit": "km/h"}
